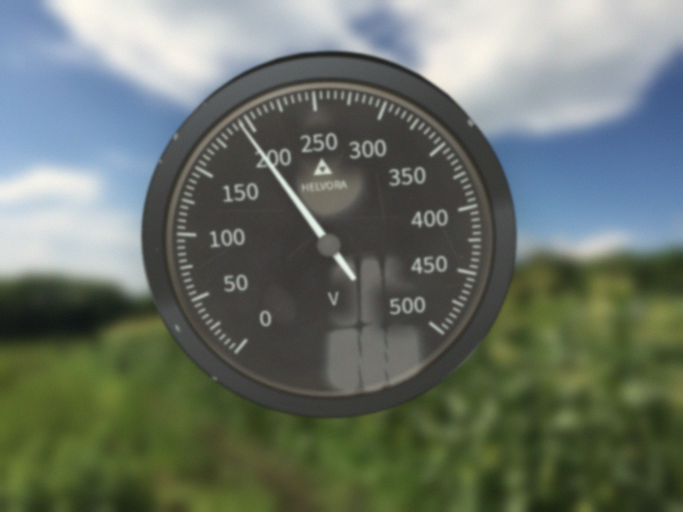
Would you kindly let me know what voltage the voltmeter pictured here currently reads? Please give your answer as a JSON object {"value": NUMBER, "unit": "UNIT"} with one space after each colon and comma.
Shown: {"value": 195, "unit": "V"}
